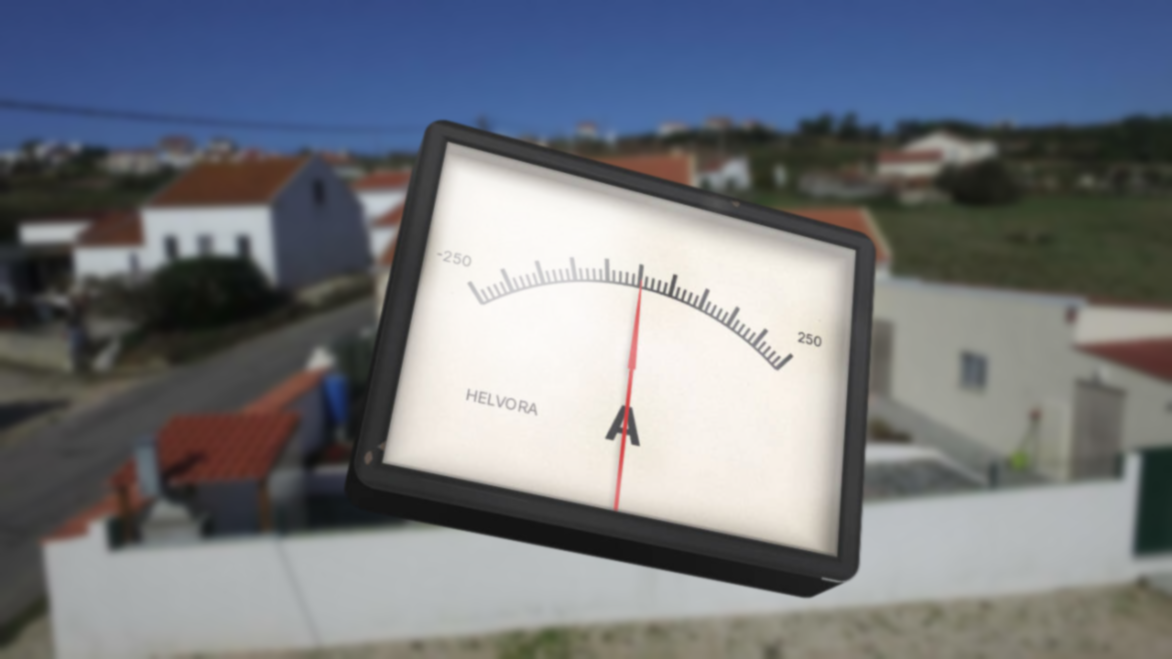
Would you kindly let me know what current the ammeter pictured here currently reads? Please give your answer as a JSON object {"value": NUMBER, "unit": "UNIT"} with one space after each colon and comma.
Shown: {"value": 0, "unit": "A"}
